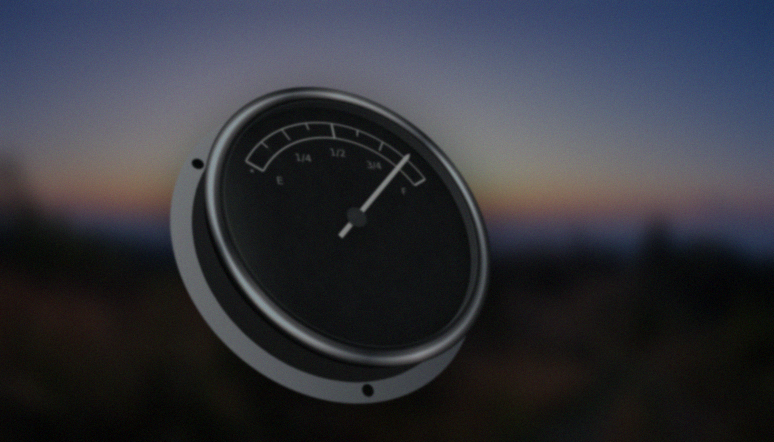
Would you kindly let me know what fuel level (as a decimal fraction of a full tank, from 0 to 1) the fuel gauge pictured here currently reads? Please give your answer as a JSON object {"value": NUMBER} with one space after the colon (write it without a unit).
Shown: {"value": 0.875}
